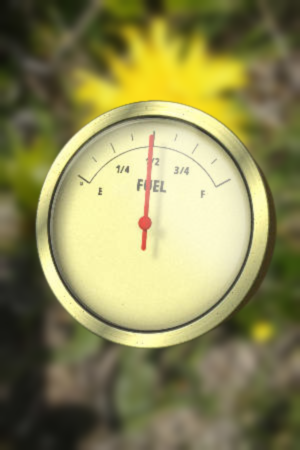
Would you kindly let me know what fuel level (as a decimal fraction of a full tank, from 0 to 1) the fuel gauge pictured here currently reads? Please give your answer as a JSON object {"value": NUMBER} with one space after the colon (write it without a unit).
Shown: {"value": 0.5}
